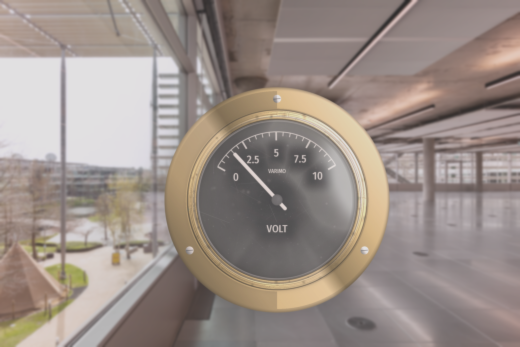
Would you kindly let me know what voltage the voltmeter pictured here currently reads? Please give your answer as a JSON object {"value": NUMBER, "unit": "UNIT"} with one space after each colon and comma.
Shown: {"value": 1.5, "unit": "V"}
